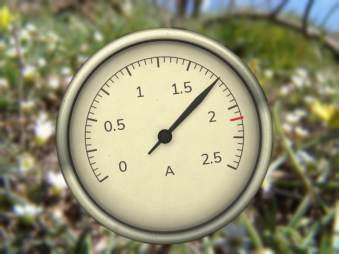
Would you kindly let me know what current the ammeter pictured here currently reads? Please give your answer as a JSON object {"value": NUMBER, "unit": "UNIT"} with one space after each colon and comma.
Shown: {"value": 1.75, "unit": "A"}
